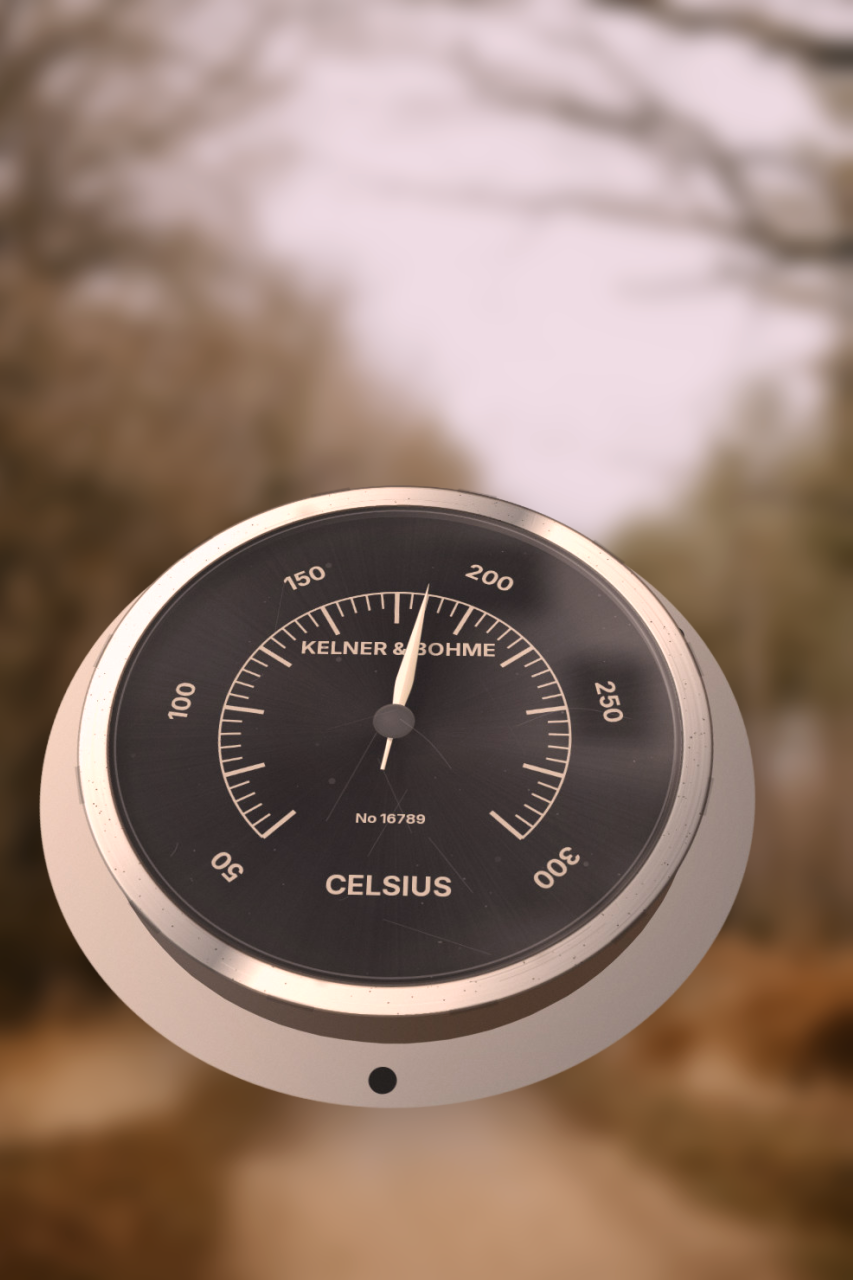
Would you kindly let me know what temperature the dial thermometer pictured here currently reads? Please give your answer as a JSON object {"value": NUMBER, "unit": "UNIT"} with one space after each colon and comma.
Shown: {"value": 185, "unit": "°C"}
